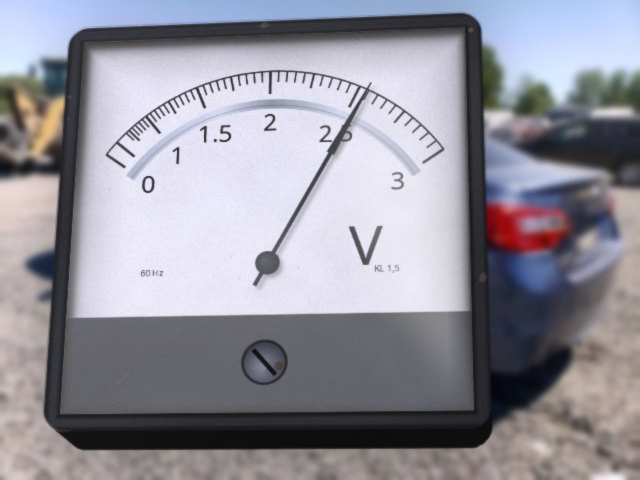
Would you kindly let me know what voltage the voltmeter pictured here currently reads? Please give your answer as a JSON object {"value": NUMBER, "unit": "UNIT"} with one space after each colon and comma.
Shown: {"value": 2.55, "unit": "V"}
